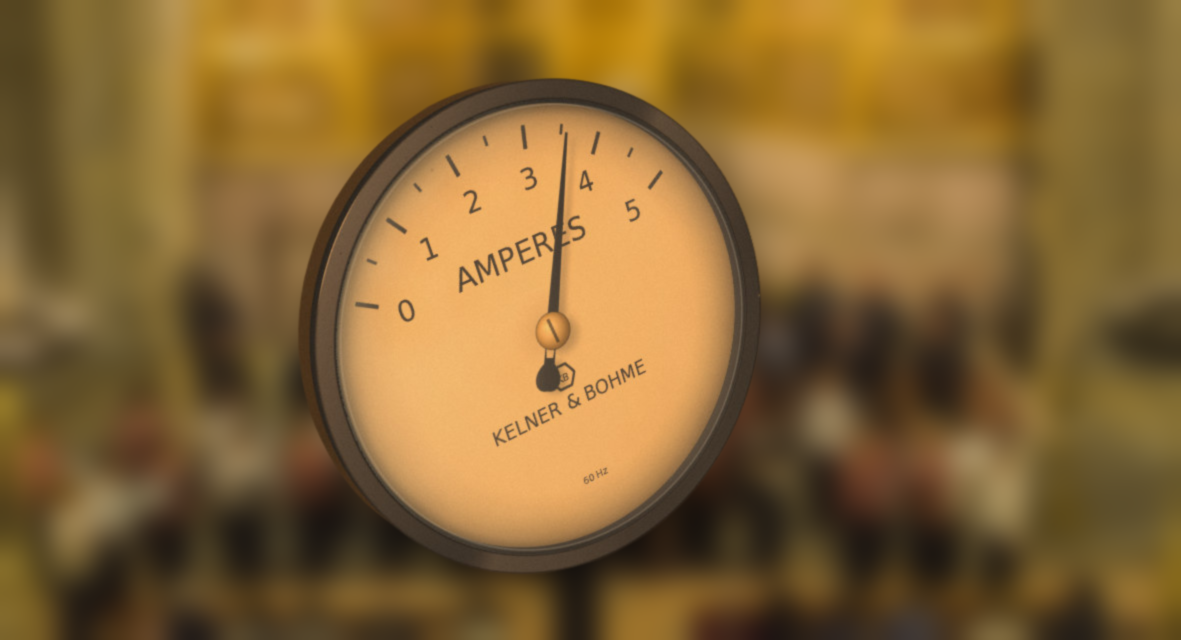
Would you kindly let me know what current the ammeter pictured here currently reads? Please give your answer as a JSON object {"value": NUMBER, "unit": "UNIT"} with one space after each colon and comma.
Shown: {"value": 3.5, "unit": "A"}
